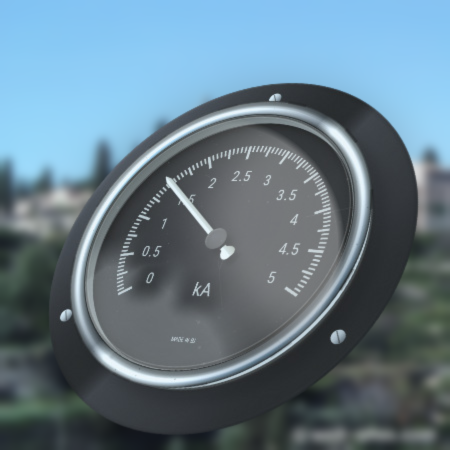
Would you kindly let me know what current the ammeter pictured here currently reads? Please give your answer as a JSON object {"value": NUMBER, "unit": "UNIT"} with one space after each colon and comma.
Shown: {"value": 1.5, "unit": "kA"}
